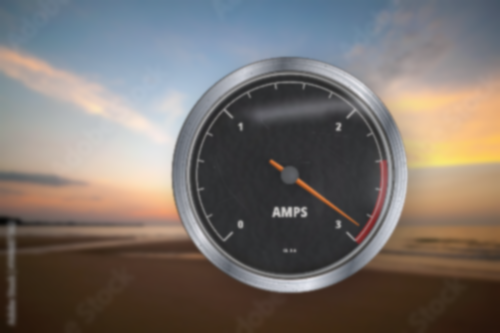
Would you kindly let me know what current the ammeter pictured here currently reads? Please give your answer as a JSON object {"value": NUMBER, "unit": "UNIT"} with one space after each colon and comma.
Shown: {"value": 2.9, "unit": "A"}
